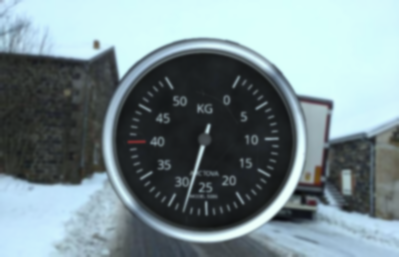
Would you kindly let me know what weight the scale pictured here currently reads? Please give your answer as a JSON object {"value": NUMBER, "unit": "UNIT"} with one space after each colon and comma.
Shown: {"value": 28, "unit": "kg"}
